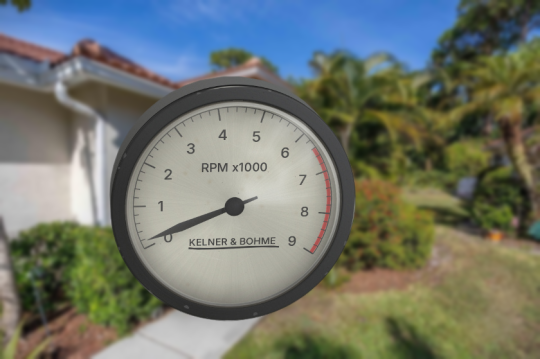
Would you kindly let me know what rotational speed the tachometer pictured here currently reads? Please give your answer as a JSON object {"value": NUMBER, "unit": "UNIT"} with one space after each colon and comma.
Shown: {"value": 200, "unit": "rpm"}
